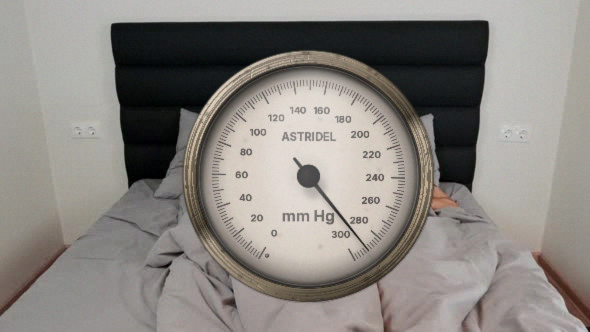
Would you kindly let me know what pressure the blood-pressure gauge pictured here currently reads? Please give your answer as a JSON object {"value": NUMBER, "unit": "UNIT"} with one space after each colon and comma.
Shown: {"value": 290, "unit": "mmHg"}
